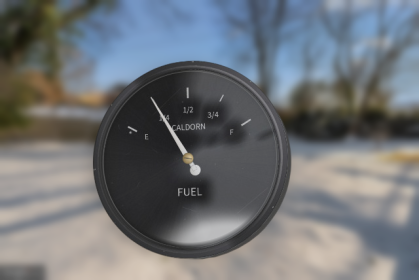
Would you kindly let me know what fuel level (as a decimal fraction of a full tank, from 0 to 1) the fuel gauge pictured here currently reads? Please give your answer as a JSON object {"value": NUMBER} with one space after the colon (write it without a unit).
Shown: {"value": 0.25}
